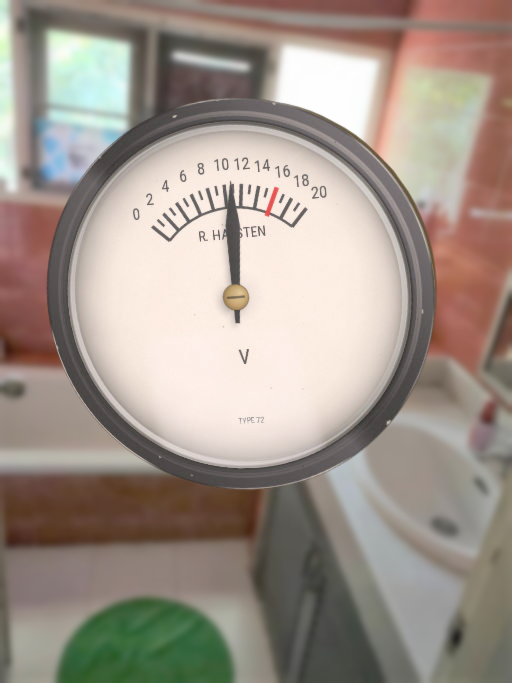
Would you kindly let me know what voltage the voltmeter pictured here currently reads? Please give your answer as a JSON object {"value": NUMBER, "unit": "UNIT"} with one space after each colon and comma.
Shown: {"value": 11, "unit": "V"}
